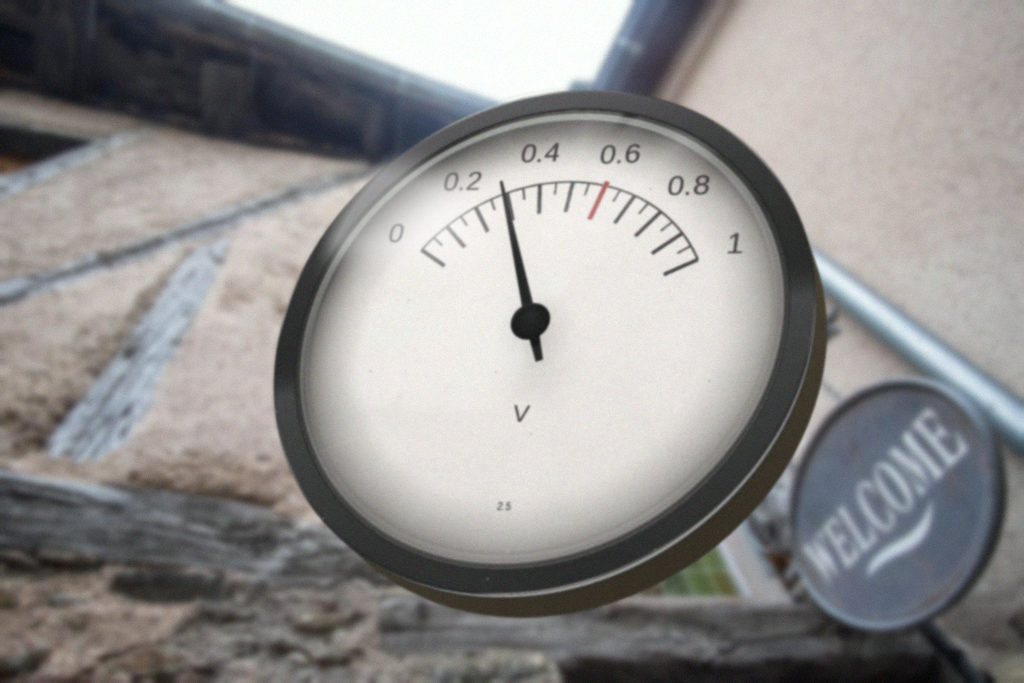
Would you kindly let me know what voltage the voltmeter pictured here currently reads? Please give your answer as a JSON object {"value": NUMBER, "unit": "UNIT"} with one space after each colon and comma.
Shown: {"value": 0.3, "unit": "V"}
